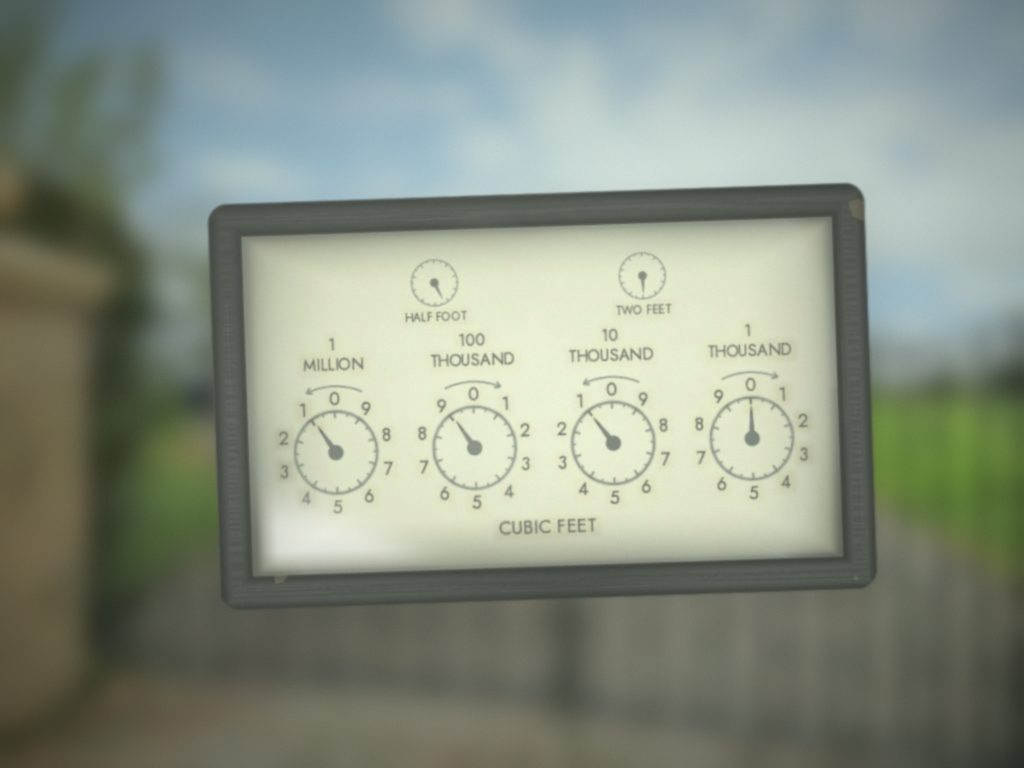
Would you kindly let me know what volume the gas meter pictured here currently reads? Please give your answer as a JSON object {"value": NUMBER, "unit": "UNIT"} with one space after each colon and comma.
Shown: {"value": 91000, "unit": "ft³"}
